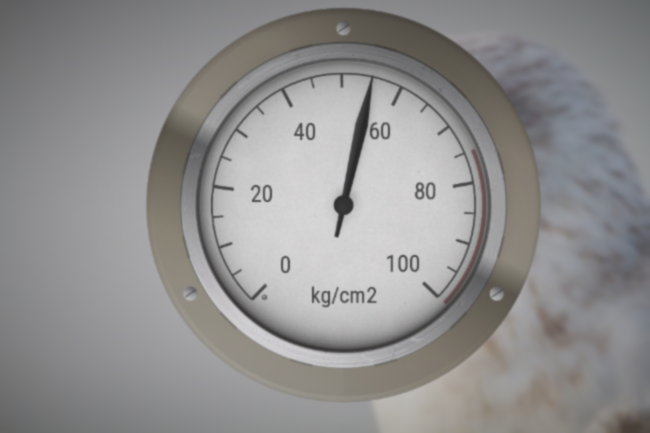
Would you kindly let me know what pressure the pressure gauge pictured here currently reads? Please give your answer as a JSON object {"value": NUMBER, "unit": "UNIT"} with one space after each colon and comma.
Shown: {"value": 55, "unit": "kg/cm²"}
